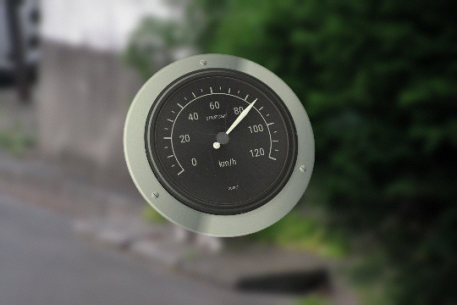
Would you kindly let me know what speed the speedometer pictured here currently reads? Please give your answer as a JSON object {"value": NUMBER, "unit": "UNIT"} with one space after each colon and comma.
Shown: {"value": 85, "unit": "km/h"}
